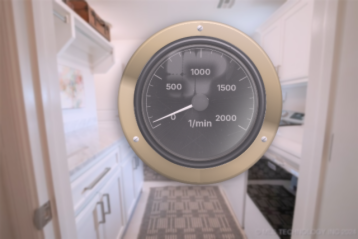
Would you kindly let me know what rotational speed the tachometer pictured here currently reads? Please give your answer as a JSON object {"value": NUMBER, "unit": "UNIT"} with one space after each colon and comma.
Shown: {"value": 50, "unit": "rpm"}
